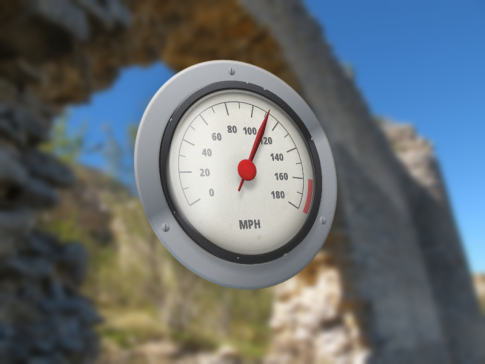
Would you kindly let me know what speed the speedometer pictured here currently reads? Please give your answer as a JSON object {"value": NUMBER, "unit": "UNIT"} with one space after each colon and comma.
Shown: {"value": 110, "unit": "mph"}
